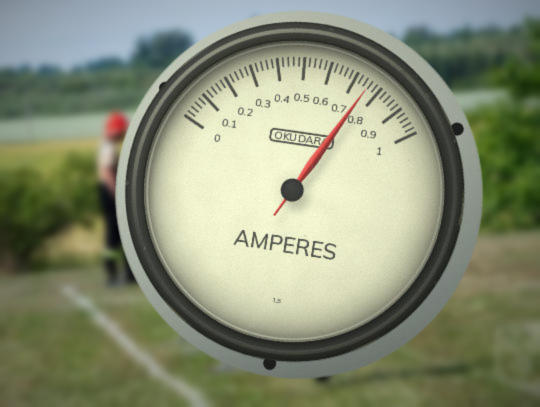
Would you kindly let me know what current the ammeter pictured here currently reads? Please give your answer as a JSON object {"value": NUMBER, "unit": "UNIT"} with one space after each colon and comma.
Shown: {"value": 0.76, "unit": "A"}
